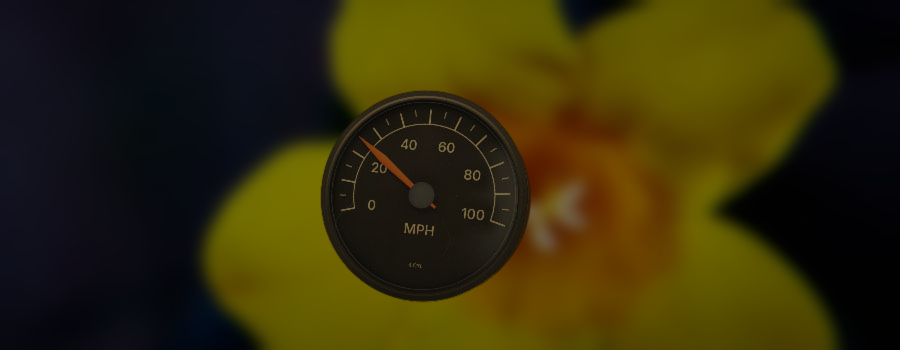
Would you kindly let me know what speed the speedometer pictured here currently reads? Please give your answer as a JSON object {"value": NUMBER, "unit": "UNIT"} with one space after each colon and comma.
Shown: {"value": 25, "unit": "mph"}
